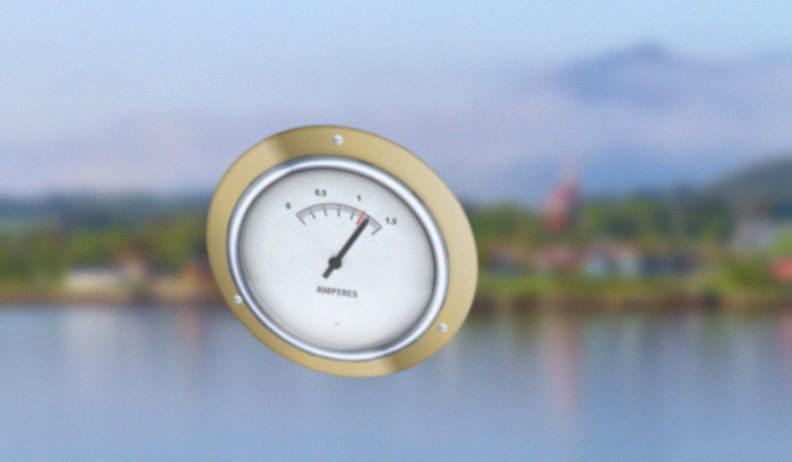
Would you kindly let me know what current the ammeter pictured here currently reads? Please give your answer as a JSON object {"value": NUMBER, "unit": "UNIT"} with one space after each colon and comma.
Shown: {"value": 1.25, "unit": "A"}
